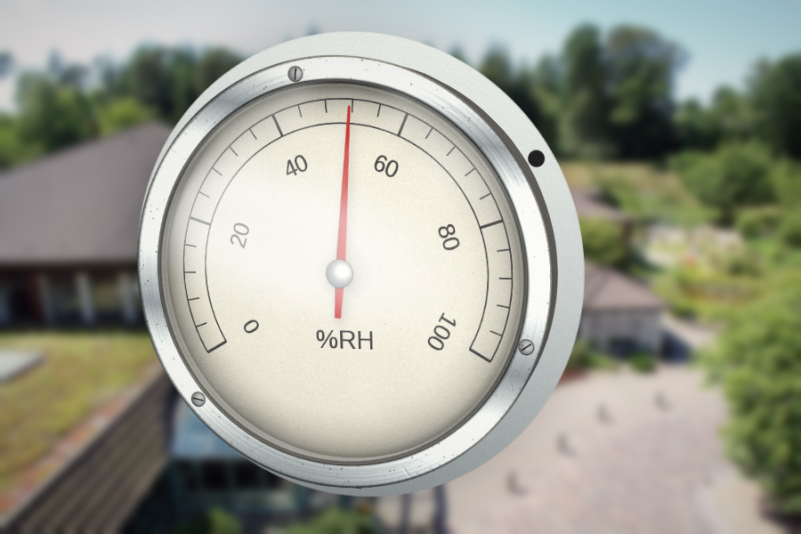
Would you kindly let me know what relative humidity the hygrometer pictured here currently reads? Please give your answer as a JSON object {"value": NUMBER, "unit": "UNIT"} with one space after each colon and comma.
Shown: {"value": 52, "unit": "%"}
